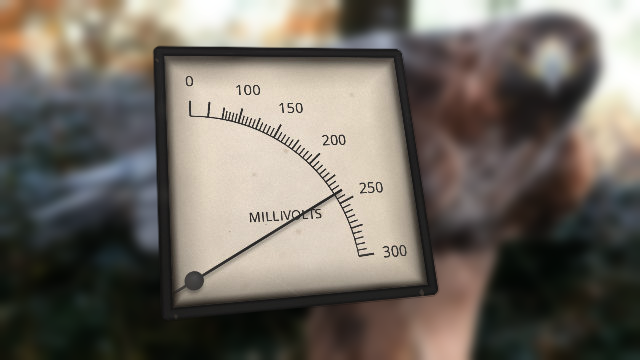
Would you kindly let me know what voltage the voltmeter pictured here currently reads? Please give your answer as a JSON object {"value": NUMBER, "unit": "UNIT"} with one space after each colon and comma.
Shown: {"value": 240, "unit": "mV"}
